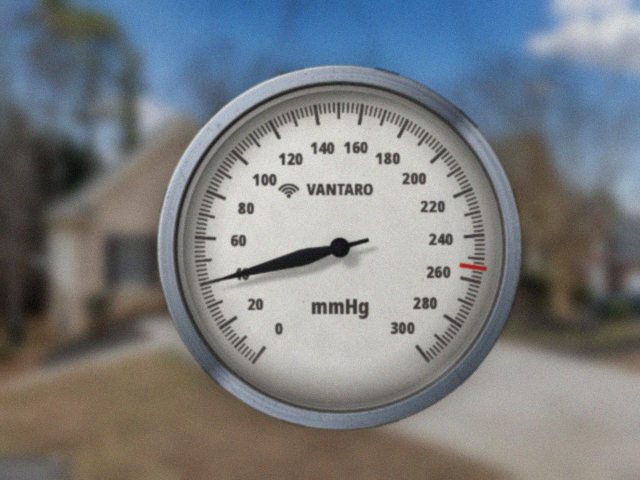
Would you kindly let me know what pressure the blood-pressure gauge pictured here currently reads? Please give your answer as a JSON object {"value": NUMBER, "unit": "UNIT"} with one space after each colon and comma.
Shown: {"value": 40, "unit": "mmHg"}
